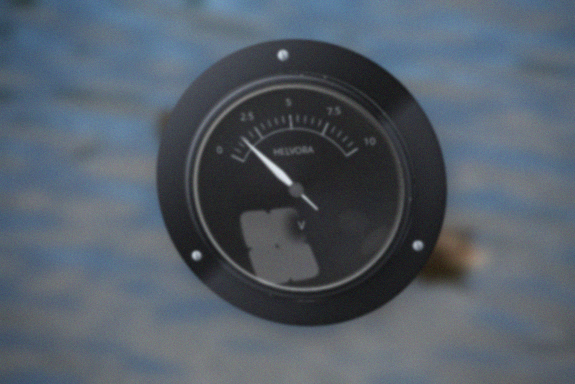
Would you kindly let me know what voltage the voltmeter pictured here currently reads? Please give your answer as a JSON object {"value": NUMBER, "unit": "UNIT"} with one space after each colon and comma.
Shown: {"value": 1.5, "unit": "V"}
